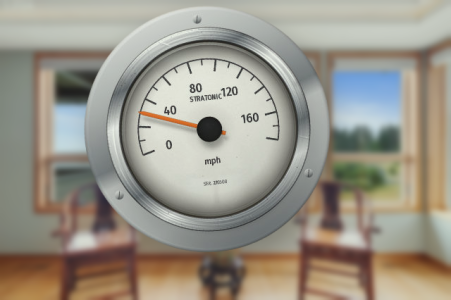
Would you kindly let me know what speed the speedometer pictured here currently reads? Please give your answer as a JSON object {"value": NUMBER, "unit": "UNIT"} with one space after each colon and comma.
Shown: {"value": 30, "unit": "mph"}
